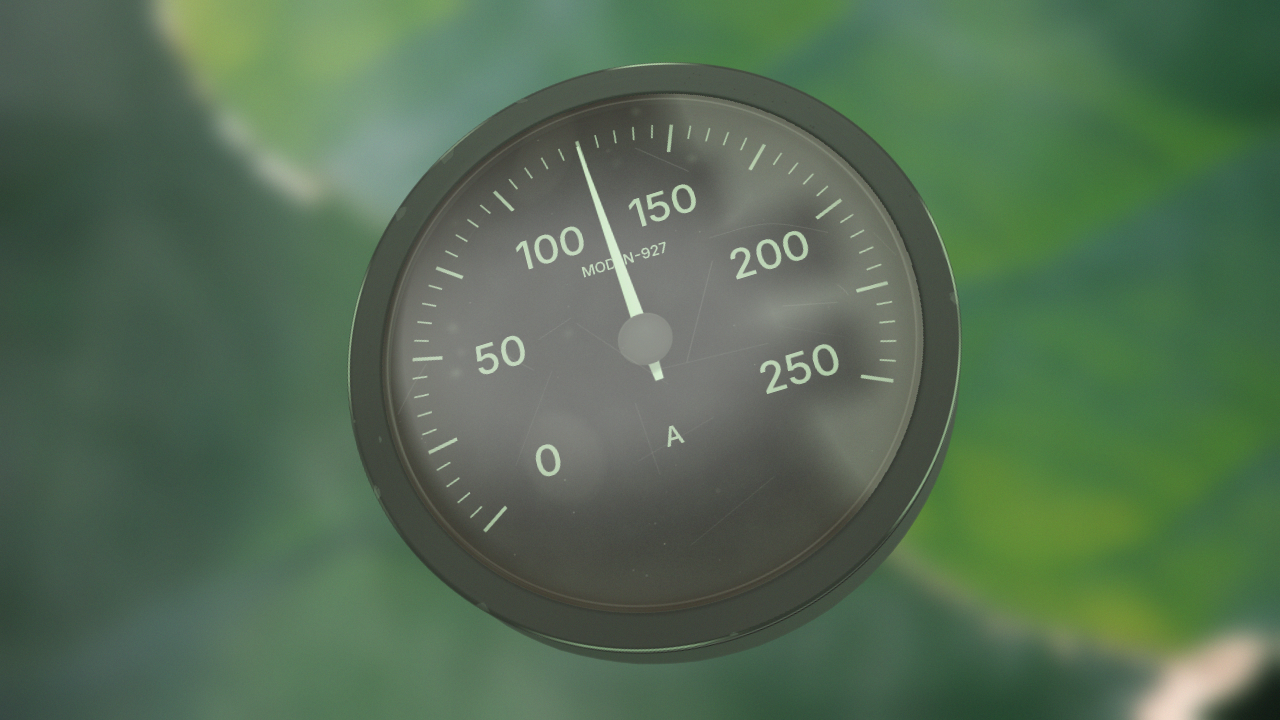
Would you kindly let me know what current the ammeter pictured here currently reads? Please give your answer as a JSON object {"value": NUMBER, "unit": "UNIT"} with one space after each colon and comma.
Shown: {"value": 125, "unit": "A"}
